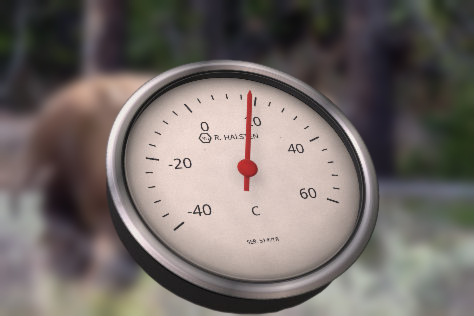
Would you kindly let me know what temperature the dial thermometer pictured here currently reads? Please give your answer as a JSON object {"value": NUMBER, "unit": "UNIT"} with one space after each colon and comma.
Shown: {"value": 18, "unit": "°C"}
